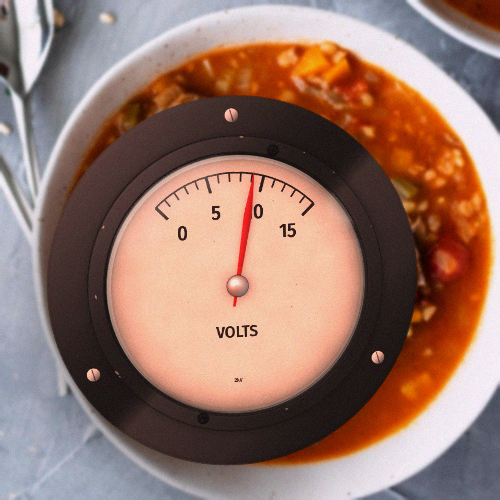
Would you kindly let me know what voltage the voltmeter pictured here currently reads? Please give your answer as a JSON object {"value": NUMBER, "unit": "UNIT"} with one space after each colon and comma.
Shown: {"value": 9, "unit": "V"}
